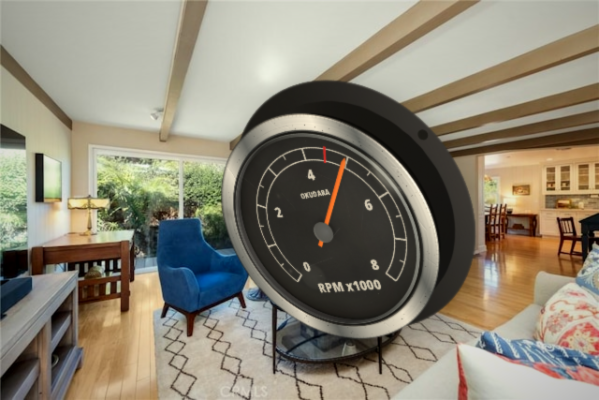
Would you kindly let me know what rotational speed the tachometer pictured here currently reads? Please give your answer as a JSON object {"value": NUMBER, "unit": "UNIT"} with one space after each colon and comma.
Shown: {"value": 5000, "unit": "rpm"}
